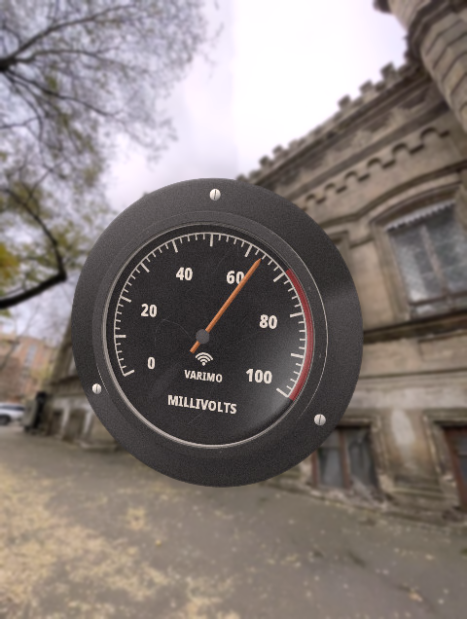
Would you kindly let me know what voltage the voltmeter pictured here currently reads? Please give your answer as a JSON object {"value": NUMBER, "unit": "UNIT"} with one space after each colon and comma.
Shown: {"value": 64, "unit": "mV"}
